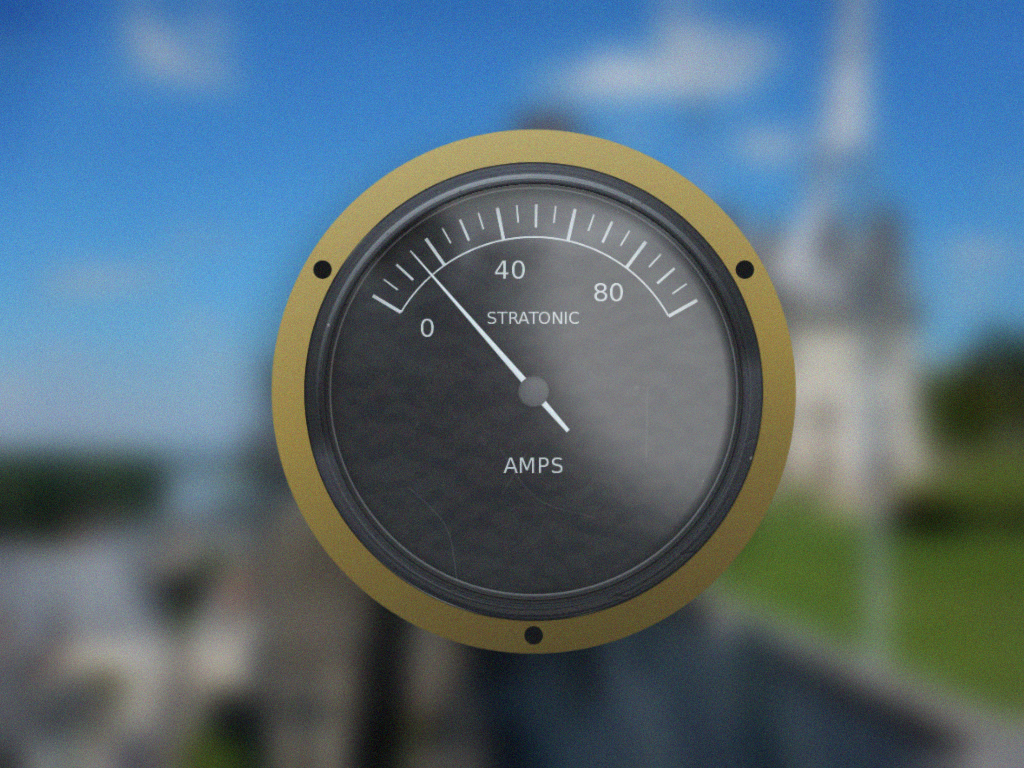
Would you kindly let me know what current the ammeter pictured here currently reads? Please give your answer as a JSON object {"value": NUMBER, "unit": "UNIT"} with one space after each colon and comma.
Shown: {"value": 15, "unit": "A"}
